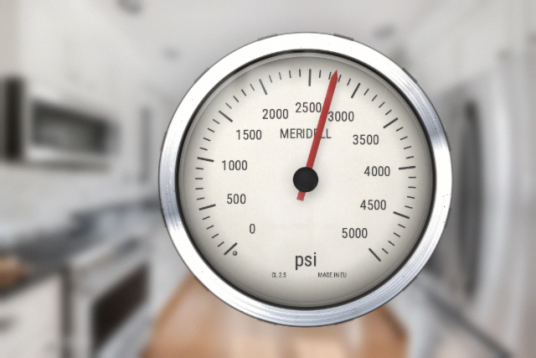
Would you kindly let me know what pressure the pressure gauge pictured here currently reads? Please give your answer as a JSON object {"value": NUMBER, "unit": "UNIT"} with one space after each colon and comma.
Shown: {"value": 2750, "unit": "psi"}
